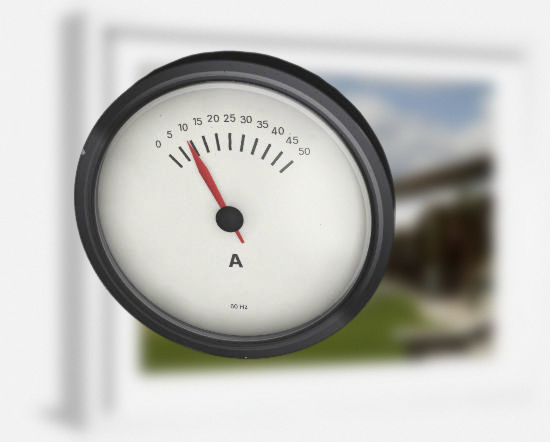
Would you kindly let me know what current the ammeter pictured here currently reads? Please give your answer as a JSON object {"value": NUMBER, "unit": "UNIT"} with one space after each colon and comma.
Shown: {"value": 10, "unit": "A"}
